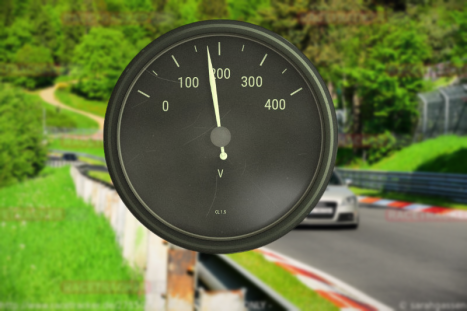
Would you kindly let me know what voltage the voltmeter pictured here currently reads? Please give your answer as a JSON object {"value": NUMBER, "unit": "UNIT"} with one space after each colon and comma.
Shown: {"value": 175, "unit": "V"}
